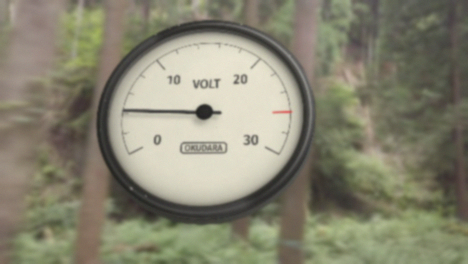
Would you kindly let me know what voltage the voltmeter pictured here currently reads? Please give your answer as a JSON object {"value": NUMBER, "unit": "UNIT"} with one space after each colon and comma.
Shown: {"value": 4, "unit": "V"}
